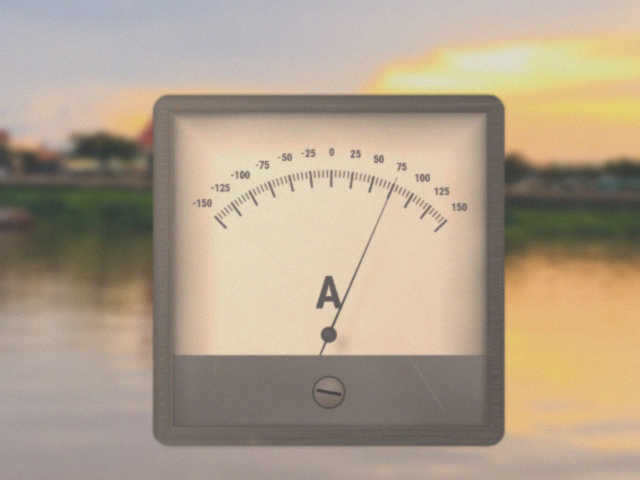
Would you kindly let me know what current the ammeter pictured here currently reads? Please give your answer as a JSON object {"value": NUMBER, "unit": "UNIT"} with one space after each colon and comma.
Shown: {"value": 75, "unit": "A"}
